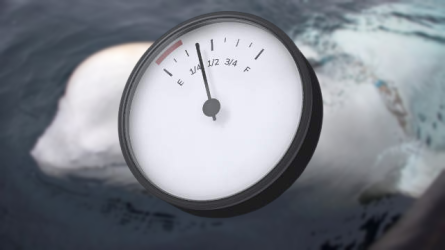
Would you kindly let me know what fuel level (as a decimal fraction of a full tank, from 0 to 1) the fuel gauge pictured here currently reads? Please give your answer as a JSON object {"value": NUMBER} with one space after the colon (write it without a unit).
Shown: {"value": 0.375}
